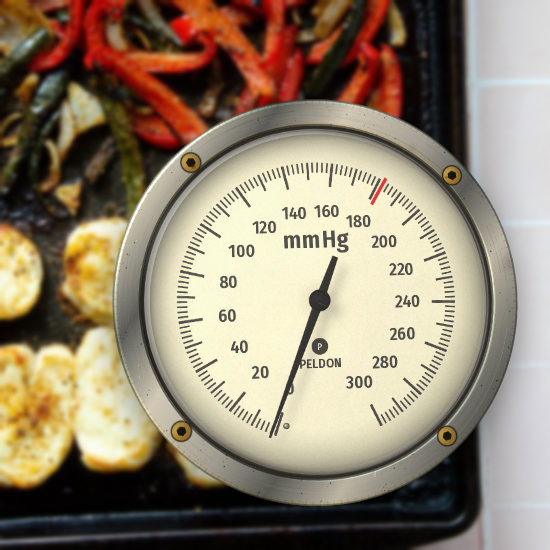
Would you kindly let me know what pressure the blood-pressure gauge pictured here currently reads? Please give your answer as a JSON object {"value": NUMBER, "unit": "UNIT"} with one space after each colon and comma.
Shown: {"value": 2, "unit": "mmHg"}
